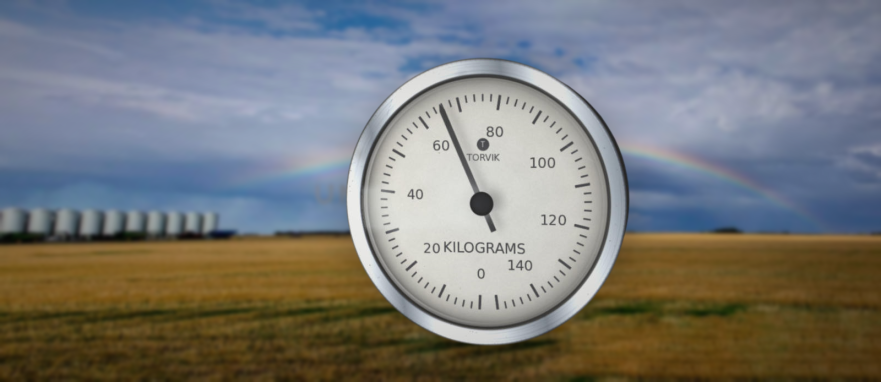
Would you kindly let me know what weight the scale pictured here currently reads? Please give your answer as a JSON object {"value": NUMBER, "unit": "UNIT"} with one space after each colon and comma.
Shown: {"value": 66, "unit": "kg"}
